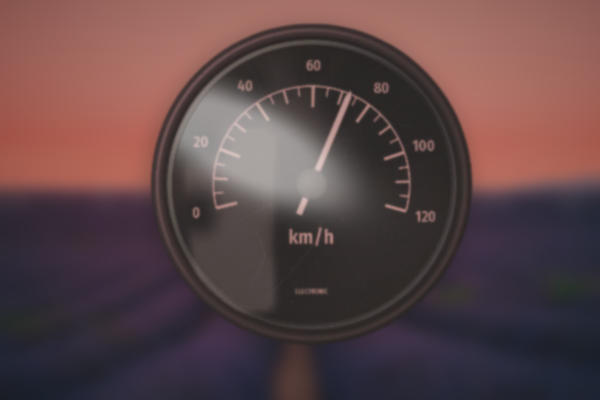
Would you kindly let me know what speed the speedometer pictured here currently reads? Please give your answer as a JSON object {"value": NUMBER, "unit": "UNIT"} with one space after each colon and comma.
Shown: {"value": 72.5, "unit": "km/h"}
